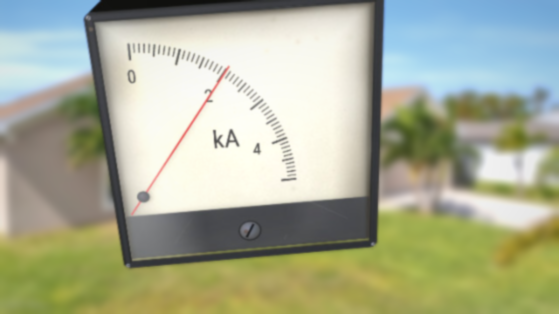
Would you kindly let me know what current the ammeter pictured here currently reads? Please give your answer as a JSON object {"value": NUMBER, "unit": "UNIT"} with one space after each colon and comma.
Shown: {"value": 2, "unit": "kA"}
